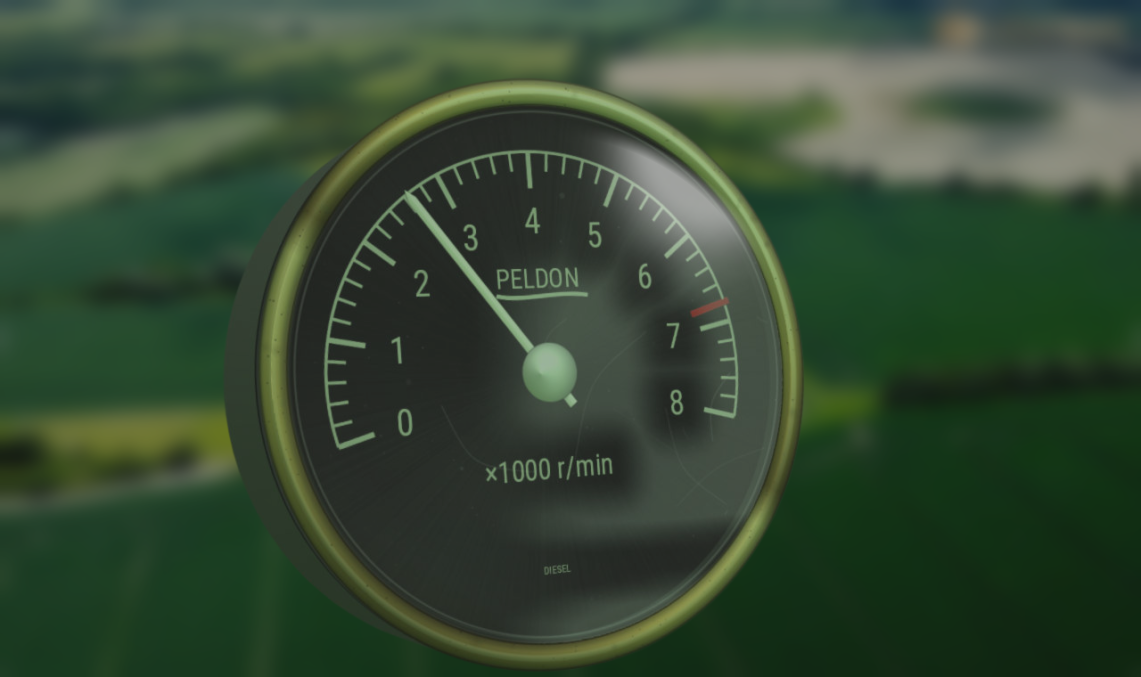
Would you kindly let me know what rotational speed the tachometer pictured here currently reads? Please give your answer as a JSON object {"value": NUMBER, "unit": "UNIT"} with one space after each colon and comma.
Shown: {"value": 2600, "unit": "rpm"}
